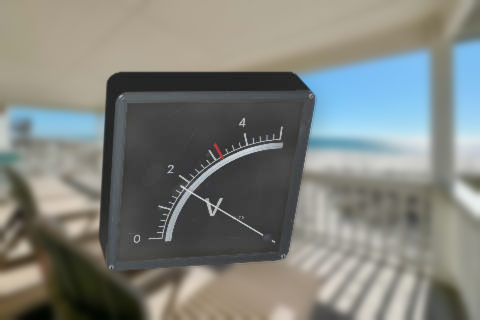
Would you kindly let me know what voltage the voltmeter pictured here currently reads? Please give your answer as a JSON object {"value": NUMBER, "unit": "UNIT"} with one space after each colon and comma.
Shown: {"value": 1.8, "unit": "V"}
